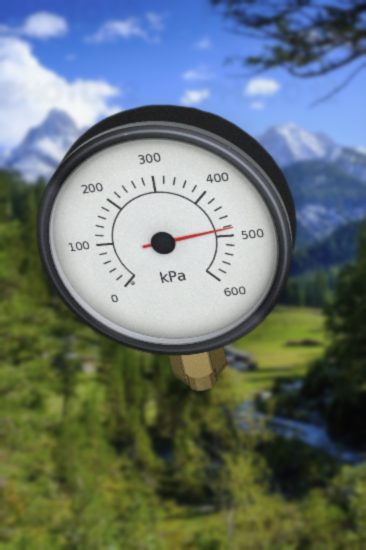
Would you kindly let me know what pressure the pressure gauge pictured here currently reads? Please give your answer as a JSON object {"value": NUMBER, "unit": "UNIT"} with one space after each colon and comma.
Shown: {"value": 480, "unit": "kPa"}
